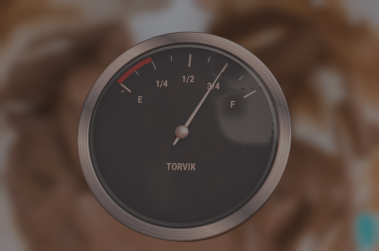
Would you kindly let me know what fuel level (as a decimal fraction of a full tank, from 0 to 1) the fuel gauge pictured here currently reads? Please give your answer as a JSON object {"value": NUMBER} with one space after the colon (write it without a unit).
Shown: {"value": 0.75}
